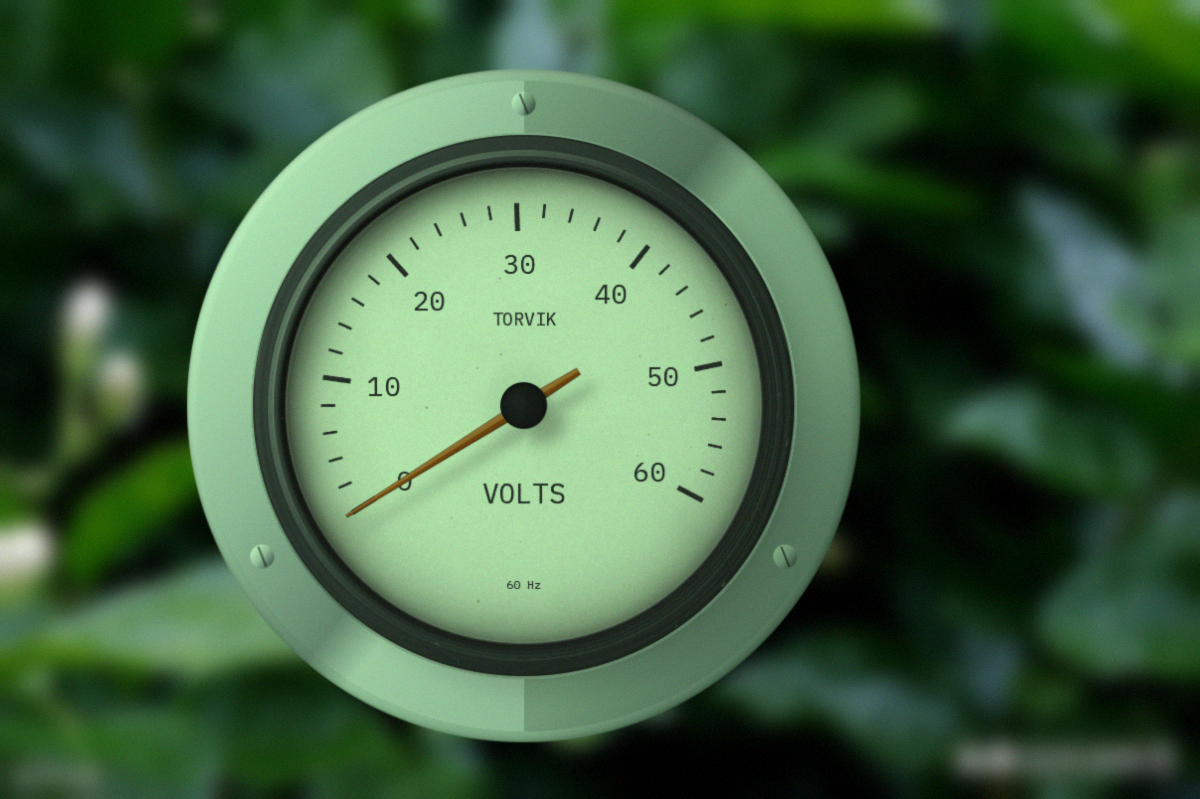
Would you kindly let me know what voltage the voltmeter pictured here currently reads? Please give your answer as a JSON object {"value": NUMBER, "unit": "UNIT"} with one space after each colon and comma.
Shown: {"value": 0, "unit": "V"}
